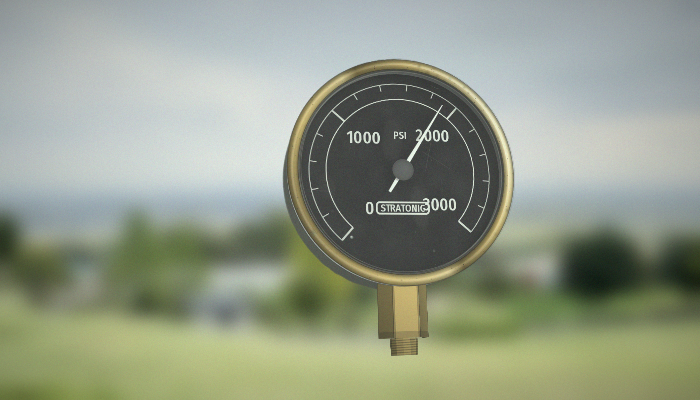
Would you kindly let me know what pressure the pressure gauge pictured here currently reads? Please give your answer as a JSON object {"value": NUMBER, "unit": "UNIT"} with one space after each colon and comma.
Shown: {"value": 1900, "unit": "psi"}
